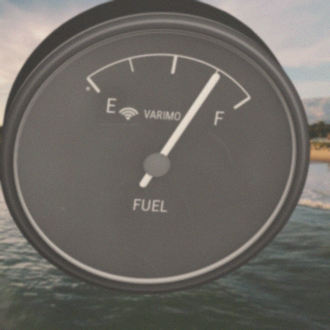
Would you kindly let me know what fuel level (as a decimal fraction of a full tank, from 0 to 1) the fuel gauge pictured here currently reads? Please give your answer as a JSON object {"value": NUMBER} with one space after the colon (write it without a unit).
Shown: {"value": 0.75}
